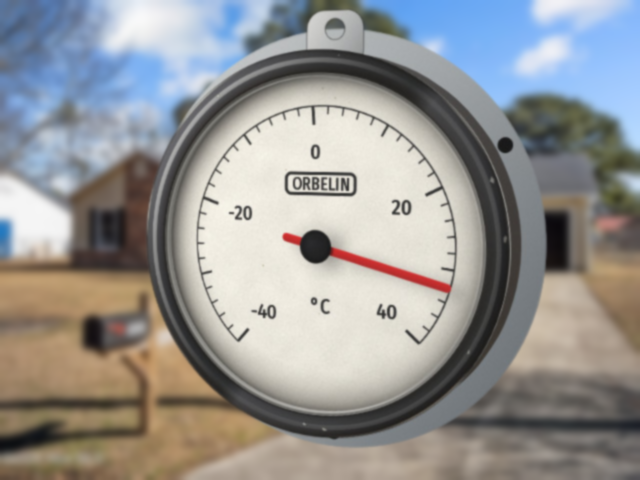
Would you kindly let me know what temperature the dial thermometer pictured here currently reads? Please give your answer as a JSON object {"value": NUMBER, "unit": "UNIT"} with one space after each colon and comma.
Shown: {"value": 32, "unit": "°C"}
